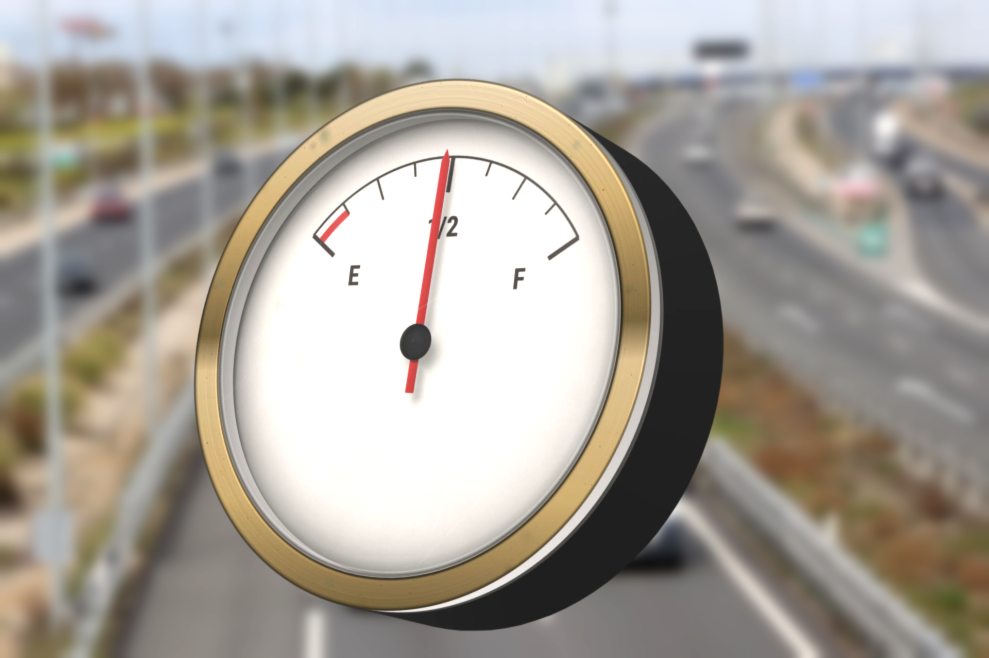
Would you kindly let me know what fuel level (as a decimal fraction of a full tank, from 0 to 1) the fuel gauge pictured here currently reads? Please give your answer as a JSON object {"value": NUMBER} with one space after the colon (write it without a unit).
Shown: {"value": 0.5}
